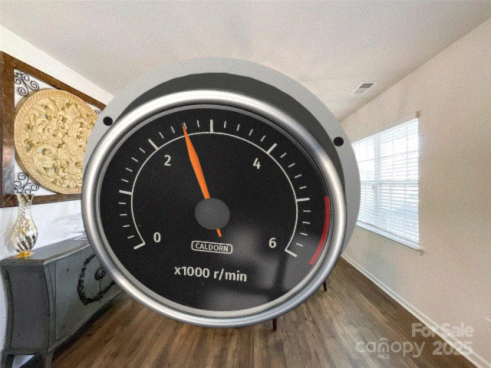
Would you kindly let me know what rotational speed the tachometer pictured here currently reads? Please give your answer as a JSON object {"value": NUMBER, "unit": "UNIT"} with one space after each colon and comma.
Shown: {"value": 2600, "unit": "rpm"}
